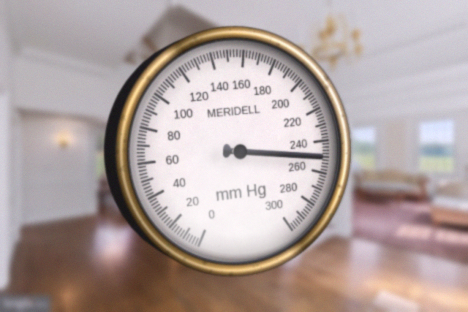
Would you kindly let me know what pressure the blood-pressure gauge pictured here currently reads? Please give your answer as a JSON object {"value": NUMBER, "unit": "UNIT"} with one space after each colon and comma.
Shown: {"value": 250, "unit": "mmHg"}
